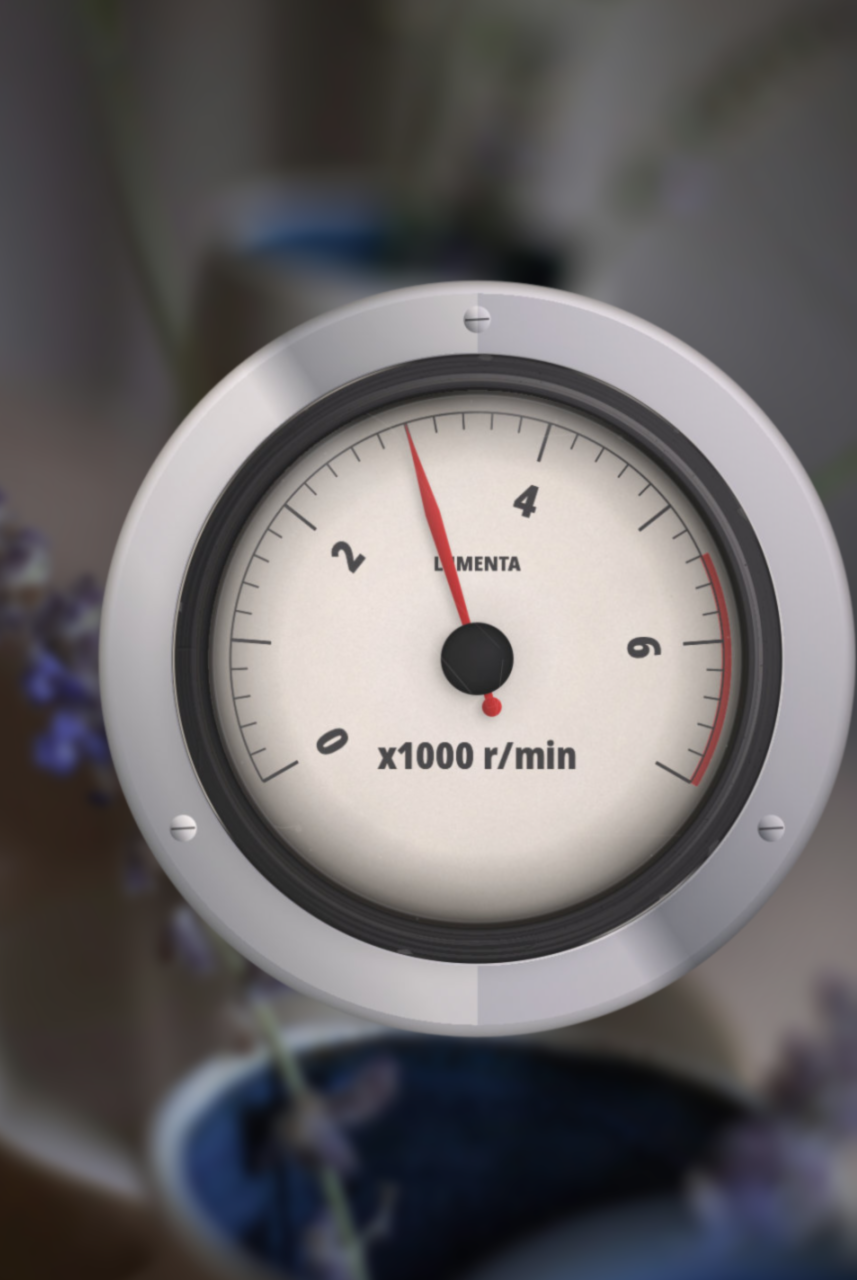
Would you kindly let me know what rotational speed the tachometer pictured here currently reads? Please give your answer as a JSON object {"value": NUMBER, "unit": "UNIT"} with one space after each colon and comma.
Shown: {"value": 3000, "unit": "rpm"}
